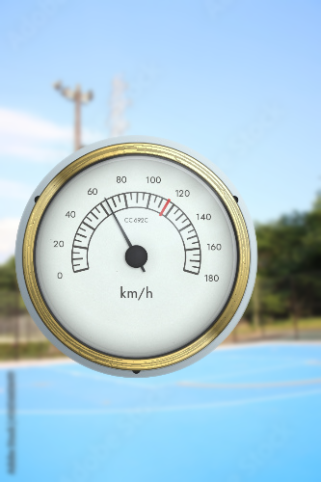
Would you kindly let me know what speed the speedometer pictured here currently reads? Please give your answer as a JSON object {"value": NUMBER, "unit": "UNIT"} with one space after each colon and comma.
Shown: {"value": 65, "unit": "km/h"}
